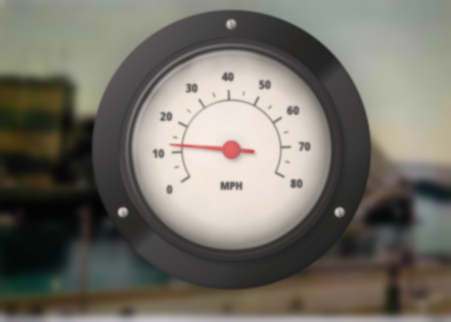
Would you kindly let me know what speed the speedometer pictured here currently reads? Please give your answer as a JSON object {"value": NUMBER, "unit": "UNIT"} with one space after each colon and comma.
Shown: {"value": 12.5, "unit": "mph"}
